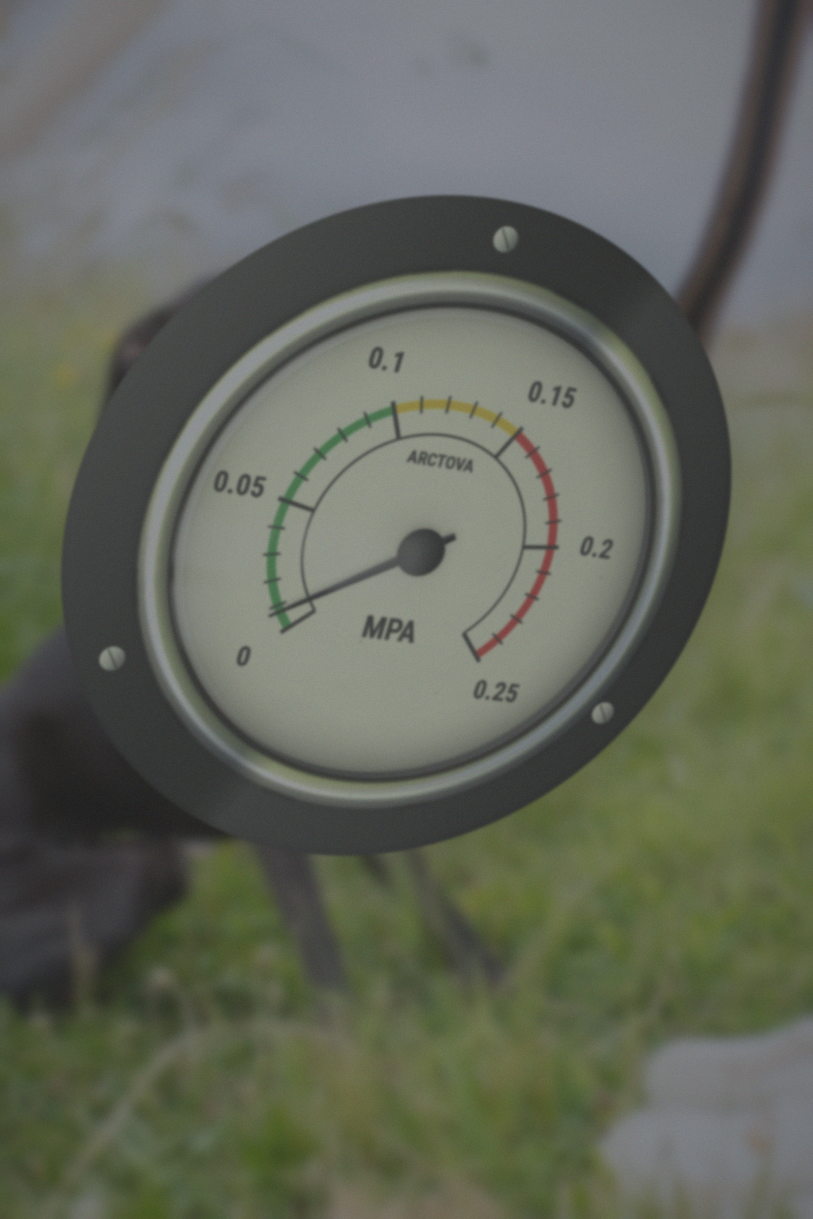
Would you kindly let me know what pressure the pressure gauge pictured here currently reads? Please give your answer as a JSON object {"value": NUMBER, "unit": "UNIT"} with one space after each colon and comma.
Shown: {"value": 0.01, "unit": "MPa"}
